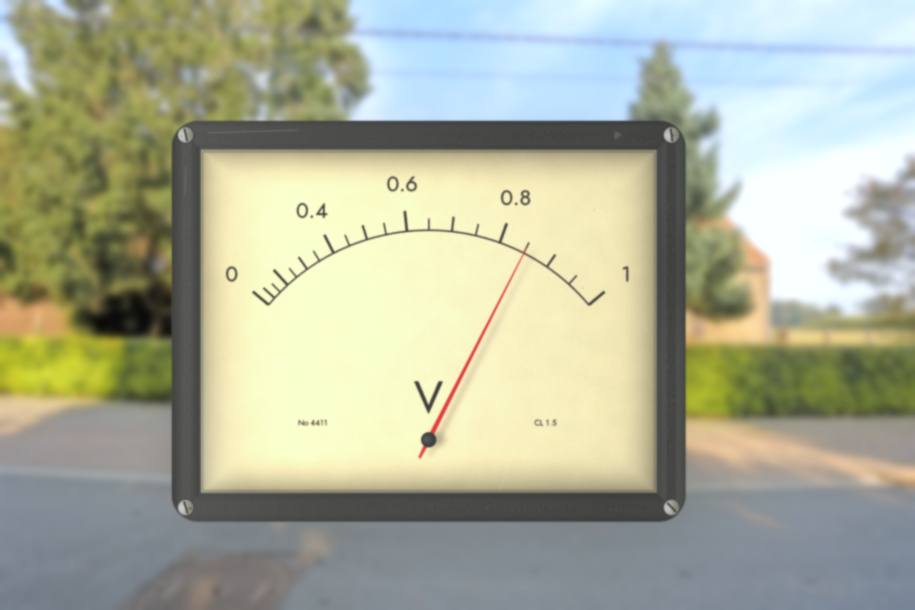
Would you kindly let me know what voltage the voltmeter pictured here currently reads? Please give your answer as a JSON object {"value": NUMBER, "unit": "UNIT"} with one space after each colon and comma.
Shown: {"value": 0.85, "unit": "V"}
